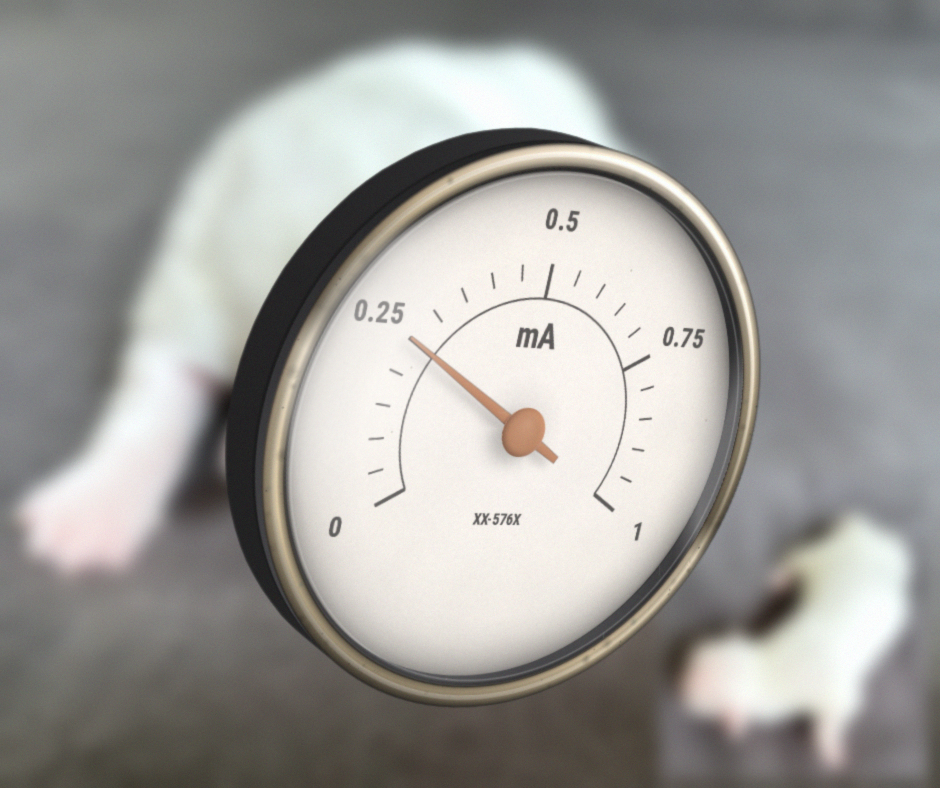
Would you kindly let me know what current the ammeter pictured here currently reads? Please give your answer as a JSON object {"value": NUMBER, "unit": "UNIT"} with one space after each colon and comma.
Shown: {"value": 0.25, "unit": "mA"}
